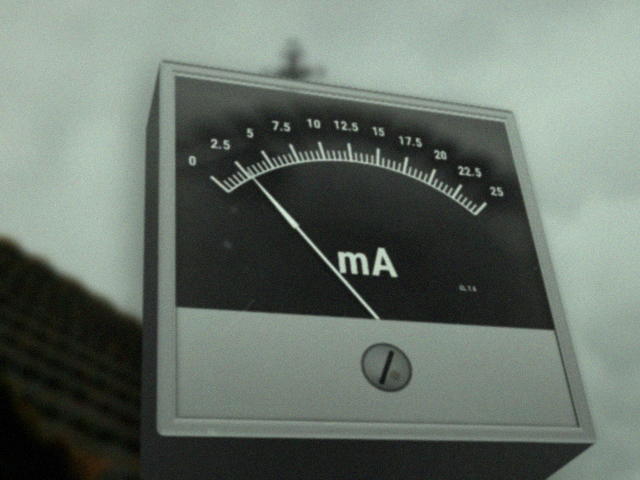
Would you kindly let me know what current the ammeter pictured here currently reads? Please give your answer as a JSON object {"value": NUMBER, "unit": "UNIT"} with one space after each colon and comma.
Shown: {"value": 2.5, "unit": "mA"}
